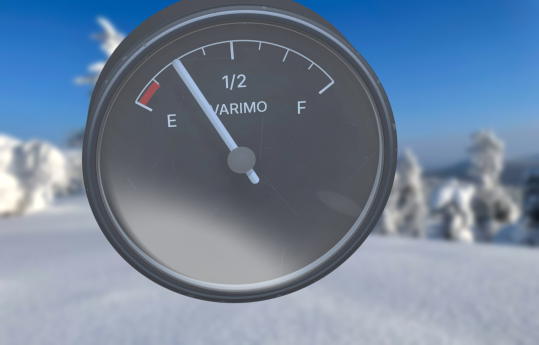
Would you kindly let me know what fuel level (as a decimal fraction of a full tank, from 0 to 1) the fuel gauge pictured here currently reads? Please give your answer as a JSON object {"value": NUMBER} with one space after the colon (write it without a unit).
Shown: {"value": 0.25}
